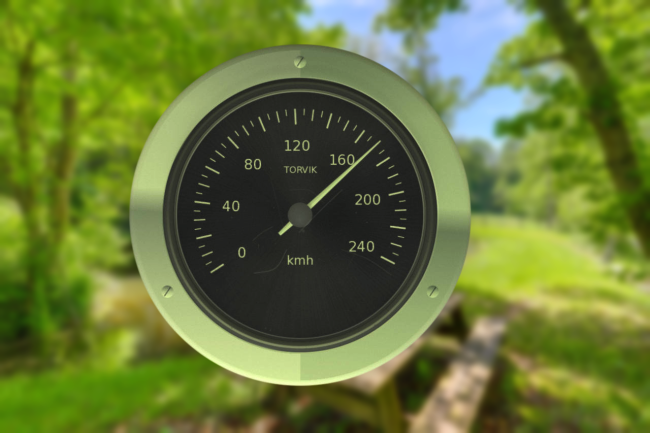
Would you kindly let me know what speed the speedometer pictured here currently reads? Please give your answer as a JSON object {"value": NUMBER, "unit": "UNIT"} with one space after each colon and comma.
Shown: {"value": 170, "unit": "km/h"}
